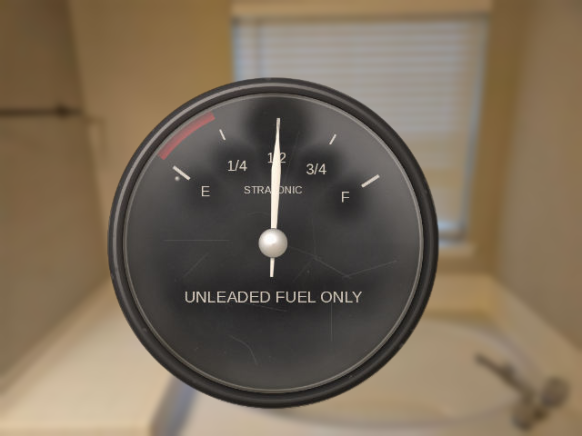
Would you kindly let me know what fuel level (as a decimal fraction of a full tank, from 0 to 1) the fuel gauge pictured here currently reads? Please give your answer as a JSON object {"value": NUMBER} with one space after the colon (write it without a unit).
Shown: {"value": 0.5}
